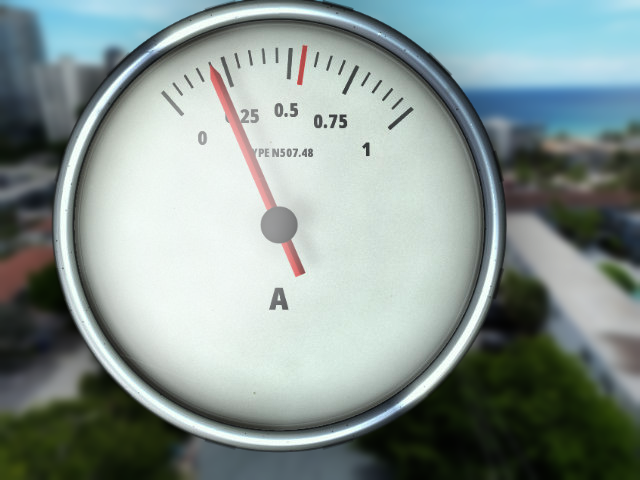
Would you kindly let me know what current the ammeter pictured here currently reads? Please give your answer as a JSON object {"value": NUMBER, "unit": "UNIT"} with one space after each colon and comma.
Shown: {"value": 0.2, "unit": "A"}
